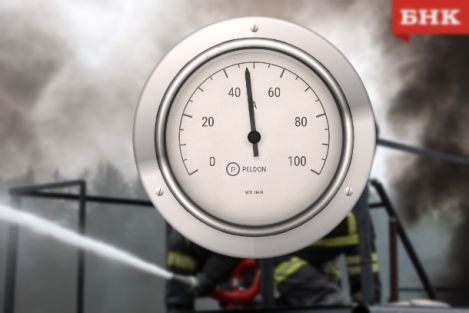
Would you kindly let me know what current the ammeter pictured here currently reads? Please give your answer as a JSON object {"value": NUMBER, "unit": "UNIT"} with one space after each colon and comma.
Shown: {"value": 47.5, "unit": "A"}
